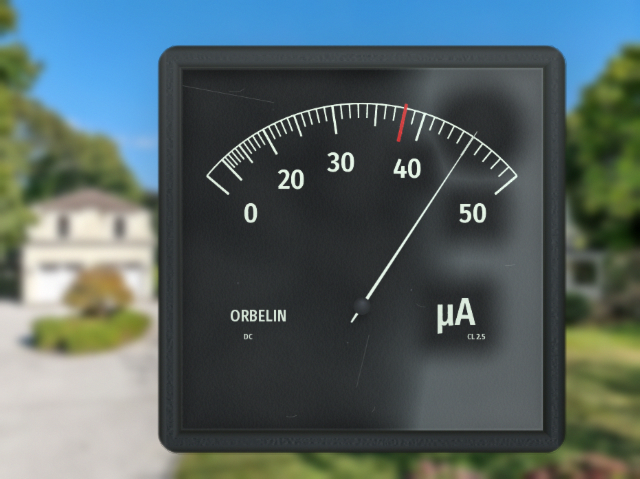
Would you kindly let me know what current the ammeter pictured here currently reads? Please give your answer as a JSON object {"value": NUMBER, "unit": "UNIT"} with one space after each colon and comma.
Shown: {"value": 45, "unit": "µA"}
